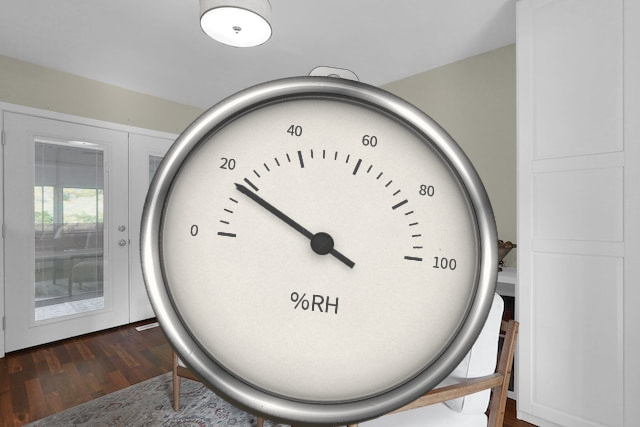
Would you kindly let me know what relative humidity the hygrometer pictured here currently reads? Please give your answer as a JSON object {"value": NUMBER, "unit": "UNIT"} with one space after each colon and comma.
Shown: {"value": 16, "unit": "%"}
